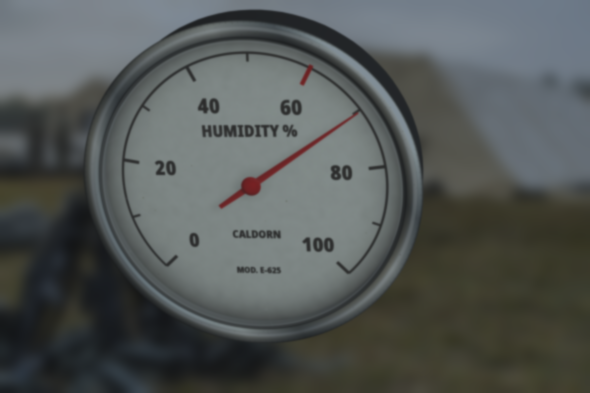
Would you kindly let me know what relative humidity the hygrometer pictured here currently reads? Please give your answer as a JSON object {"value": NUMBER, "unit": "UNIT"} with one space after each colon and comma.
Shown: {"value": 70, "unit": "%"}
